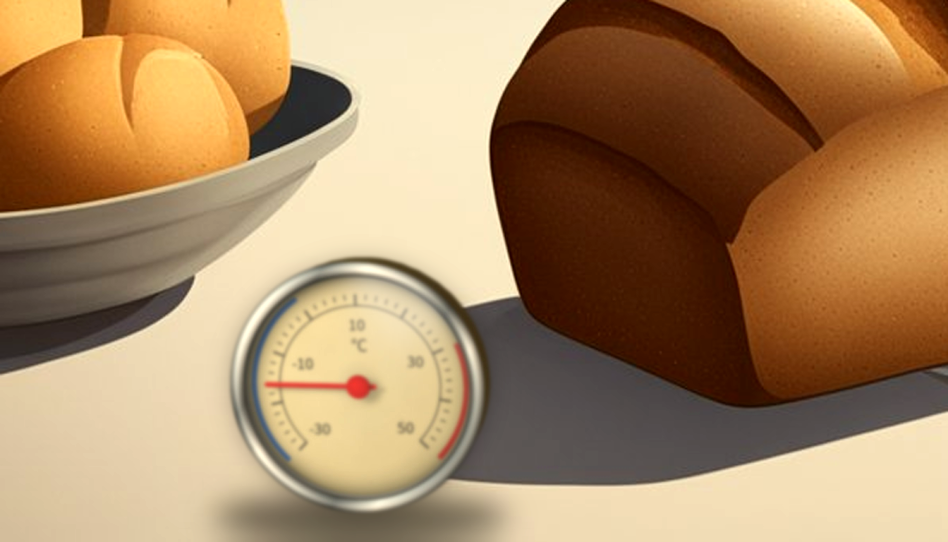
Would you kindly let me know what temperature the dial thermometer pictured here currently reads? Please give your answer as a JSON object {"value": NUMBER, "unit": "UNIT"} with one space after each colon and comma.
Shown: {"value": -16, "unit": "°C"}
